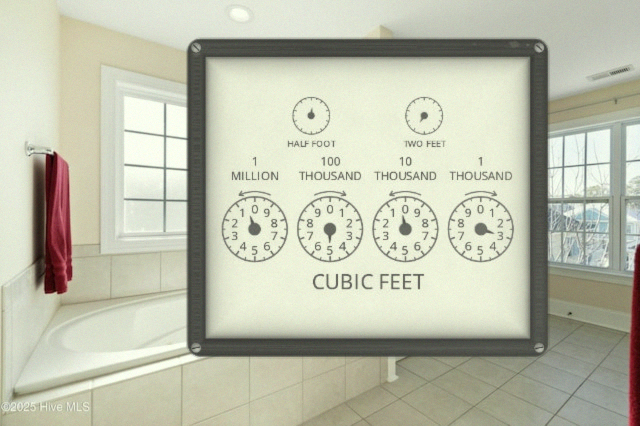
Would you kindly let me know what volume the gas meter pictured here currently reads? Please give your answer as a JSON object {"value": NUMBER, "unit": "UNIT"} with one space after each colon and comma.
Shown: {"value": 50300, "unit": "ft³"}
